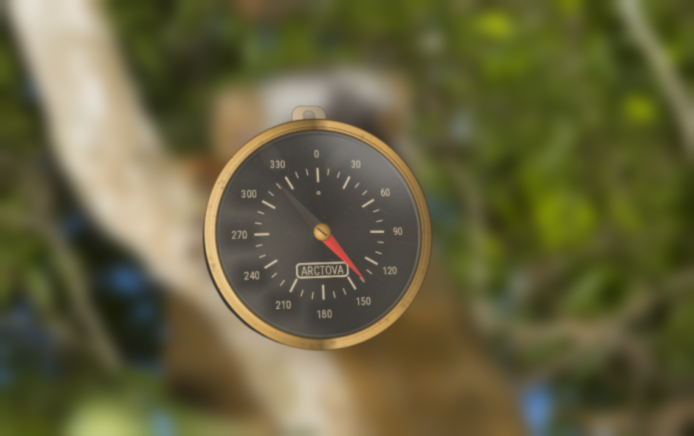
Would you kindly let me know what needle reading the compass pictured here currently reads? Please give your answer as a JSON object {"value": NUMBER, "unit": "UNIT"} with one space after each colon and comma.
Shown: {"value": 140, "unit": "°"}
